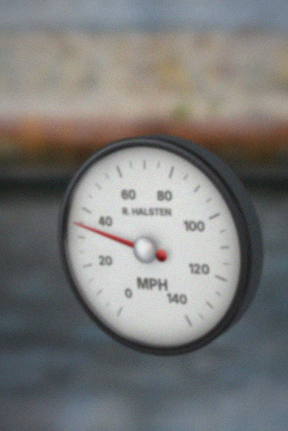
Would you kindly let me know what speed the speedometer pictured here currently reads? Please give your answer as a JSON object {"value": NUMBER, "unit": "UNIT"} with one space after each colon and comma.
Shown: {"value": 35, "unit": "mph"}
